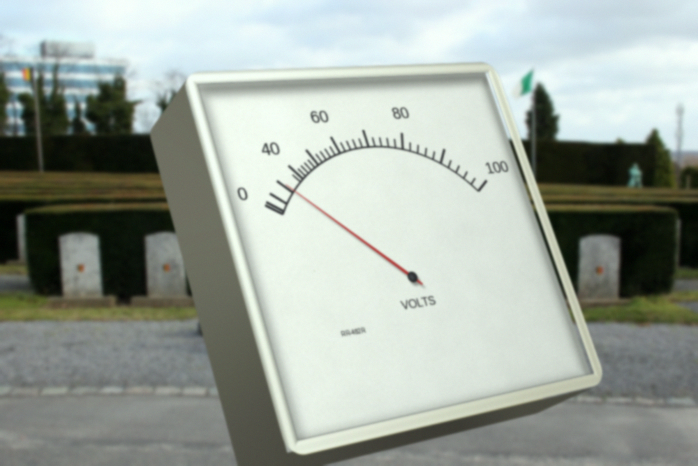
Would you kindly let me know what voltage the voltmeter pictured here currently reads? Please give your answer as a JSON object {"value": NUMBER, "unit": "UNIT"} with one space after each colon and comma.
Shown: {"value": 30, "unit": "V"}
